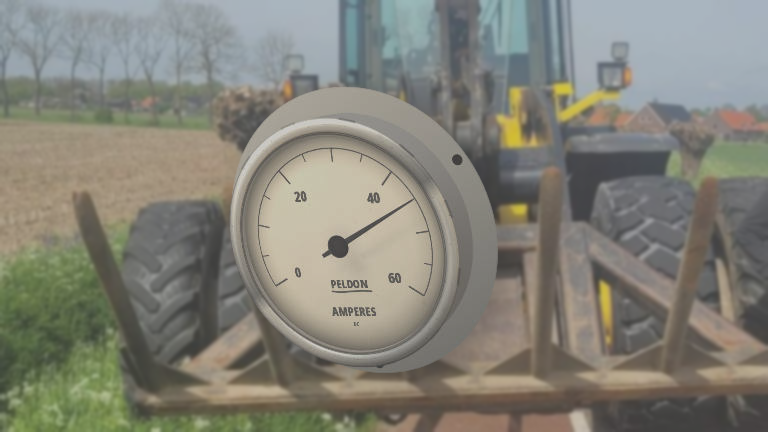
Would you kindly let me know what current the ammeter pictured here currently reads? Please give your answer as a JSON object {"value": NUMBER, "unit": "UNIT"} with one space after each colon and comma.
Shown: {"value": 45, "unit": "A"}
